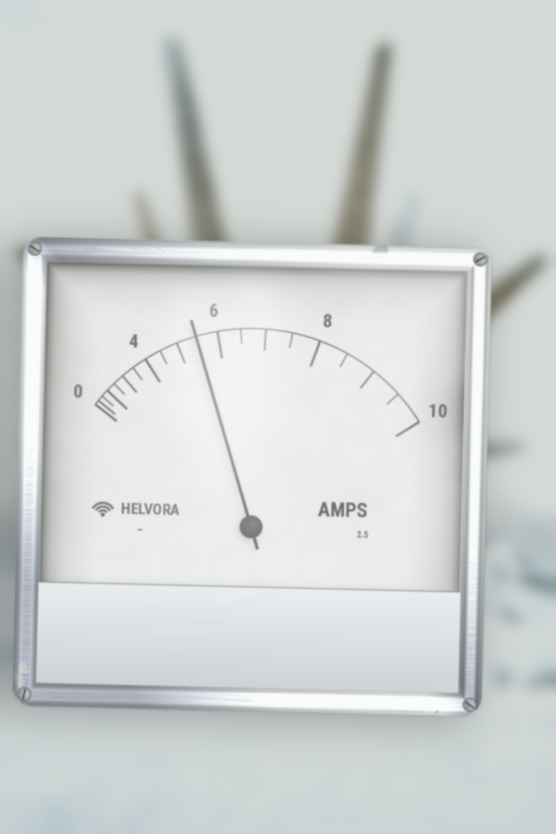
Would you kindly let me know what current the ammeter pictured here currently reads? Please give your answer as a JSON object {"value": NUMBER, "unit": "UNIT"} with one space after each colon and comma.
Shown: {"value": 5.5, "unit": "A"}
